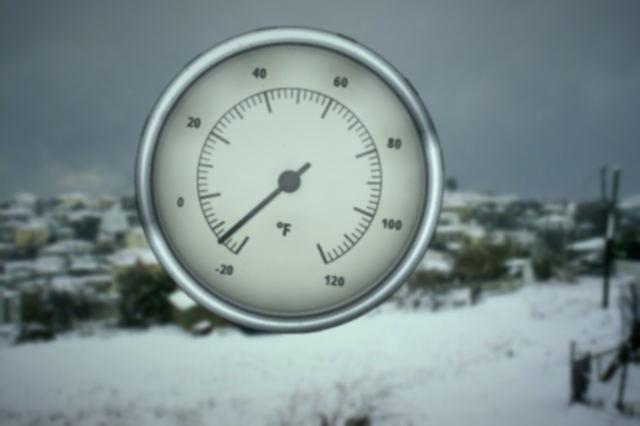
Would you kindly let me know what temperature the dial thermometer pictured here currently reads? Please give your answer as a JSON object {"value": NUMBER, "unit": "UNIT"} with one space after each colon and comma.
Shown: {"value": -14, "unit": "°F"}
